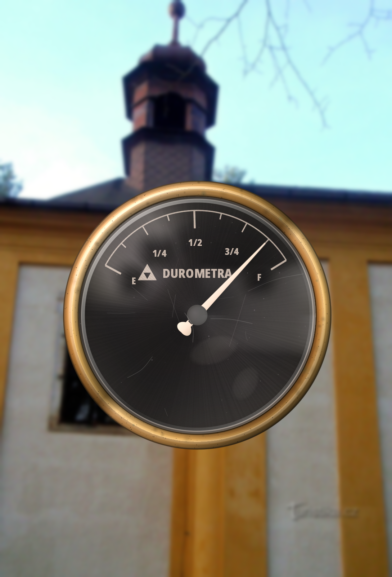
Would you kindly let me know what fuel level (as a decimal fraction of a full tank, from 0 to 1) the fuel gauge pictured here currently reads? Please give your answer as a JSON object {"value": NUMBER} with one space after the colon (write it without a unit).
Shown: {"value": 0.875}
